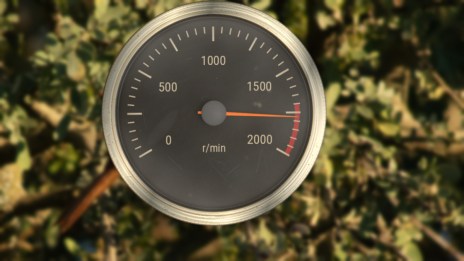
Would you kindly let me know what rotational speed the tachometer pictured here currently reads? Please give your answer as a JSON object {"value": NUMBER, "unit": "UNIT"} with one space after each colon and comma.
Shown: {"value": 1775, "unit": "rpm"}
